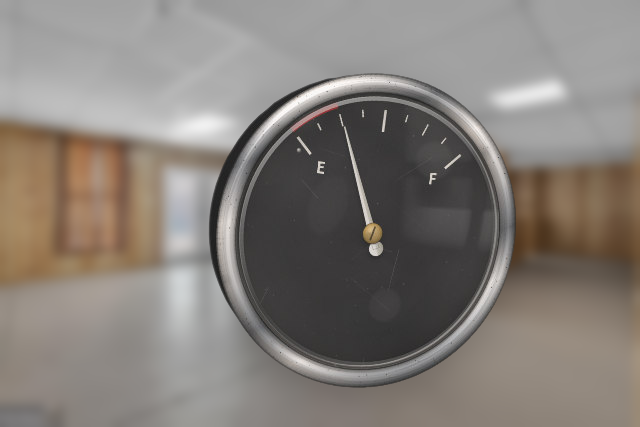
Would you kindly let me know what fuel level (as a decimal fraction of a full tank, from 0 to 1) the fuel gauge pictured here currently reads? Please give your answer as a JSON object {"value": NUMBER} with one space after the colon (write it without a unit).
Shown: {"value": 0.25}
